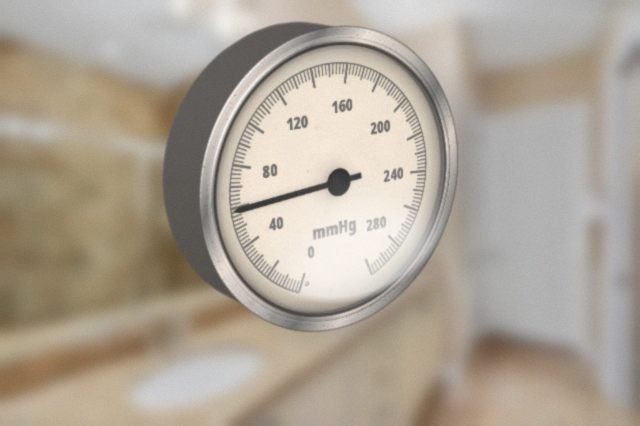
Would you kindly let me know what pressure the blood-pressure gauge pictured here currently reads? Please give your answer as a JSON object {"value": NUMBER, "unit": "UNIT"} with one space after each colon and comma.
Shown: {"value": 60, "unit": "mmHg"}
